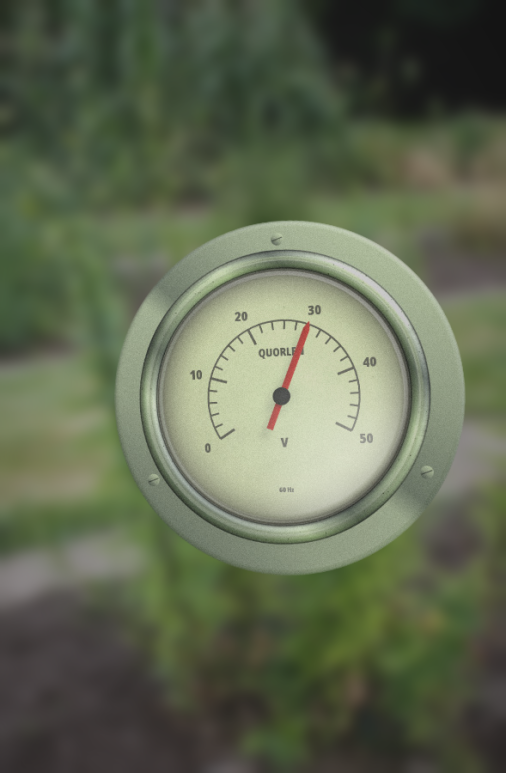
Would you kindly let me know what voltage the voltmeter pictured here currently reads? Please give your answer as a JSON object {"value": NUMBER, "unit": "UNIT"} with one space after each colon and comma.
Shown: {"value": 30, "unit": "V"}
